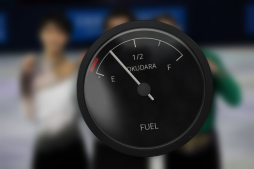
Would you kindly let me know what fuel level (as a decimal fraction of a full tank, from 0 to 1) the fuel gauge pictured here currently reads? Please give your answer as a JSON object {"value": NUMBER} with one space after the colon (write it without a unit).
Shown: {"value": 0.25}
